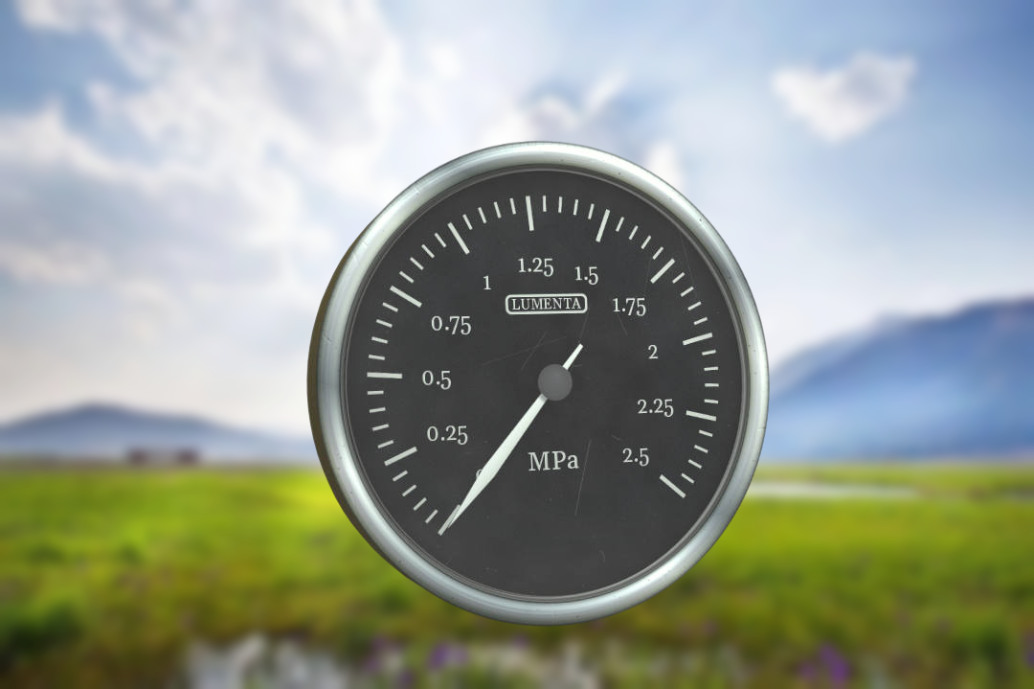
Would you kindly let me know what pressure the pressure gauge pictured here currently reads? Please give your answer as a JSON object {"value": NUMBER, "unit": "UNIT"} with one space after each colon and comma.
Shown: {"value": 0, "unit": "MPa"}
